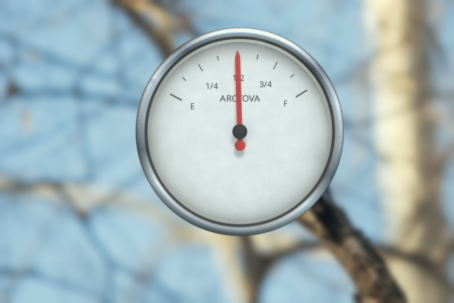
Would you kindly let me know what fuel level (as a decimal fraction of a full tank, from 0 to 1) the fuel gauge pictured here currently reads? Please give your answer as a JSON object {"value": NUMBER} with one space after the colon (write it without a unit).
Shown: {"value": 0.5}
